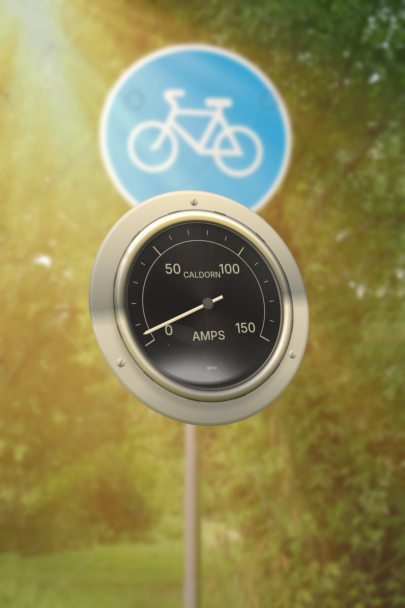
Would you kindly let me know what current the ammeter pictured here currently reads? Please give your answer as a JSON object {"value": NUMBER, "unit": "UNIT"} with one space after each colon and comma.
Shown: {"value": 5, "unit": "A"}
